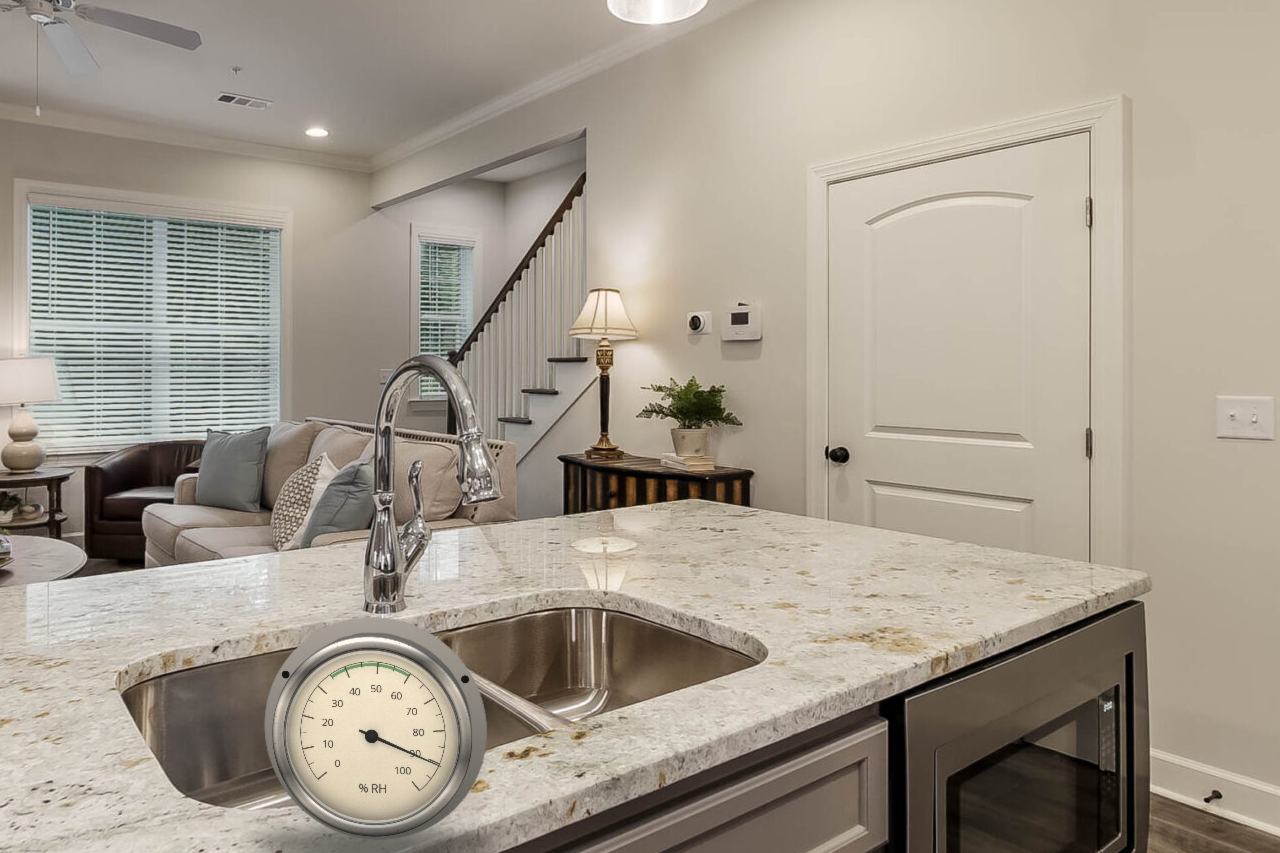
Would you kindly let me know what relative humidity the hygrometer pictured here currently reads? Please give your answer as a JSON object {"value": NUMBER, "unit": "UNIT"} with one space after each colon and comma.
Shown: {"value": 90, "unit": "%"}
